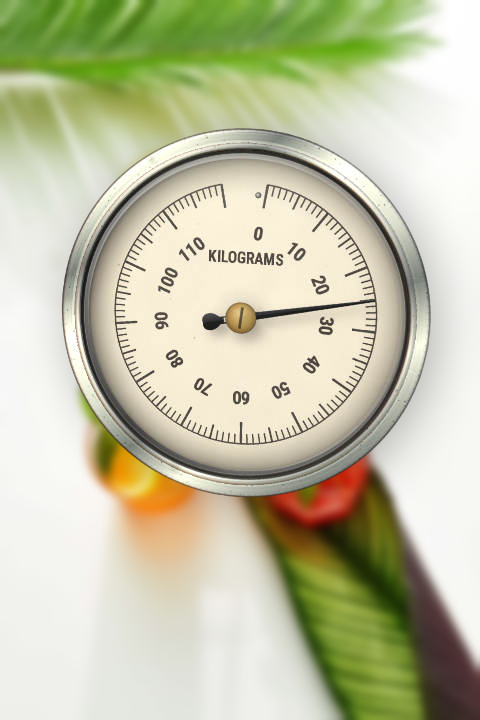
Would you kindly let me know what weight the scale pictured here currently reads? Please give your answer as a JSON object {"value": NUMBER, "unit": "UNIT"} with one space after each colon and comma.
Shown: {"value": 25, "unit": "kg"}
